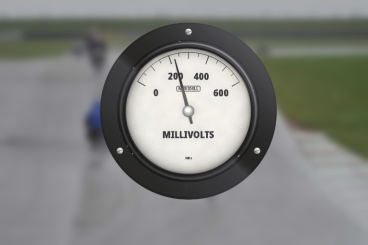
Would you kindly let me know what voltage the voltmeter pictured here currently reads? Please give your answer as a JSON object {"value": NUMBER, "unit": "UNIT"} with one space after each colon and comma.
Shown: {"value": 225, "unit": "mV"}
